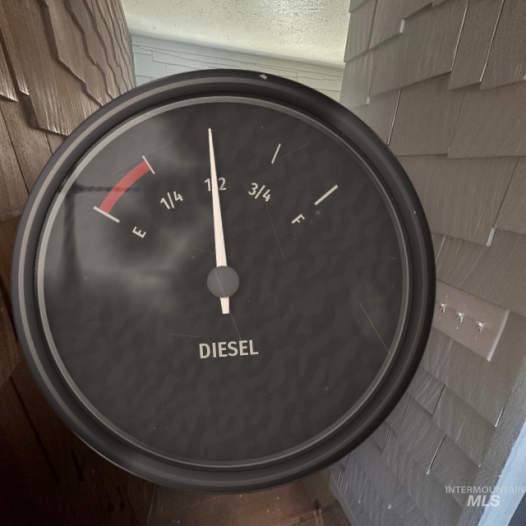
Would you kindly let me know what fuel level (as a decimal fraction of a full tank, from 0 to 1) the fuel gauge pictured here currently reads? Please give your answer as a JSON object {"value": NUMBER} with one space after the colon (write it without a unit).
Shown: {"value": 0.5}
